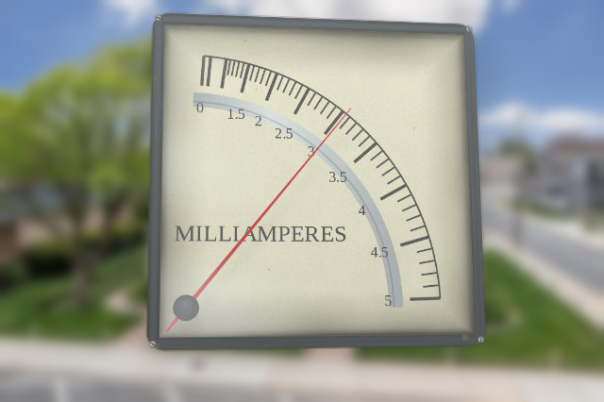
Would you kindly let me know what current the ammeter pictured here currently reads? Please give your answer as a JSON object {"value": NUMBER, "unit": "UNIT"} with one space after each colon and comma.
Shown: {"value": 3.05, "unit": "mA"}
